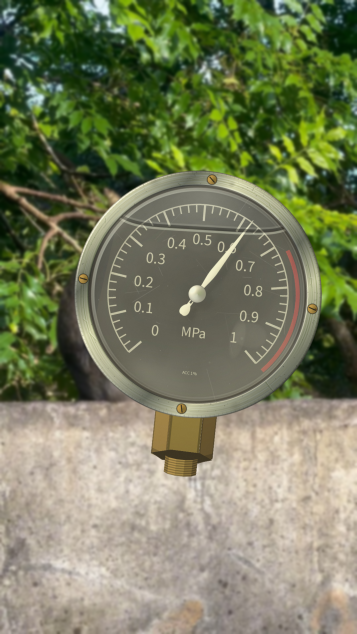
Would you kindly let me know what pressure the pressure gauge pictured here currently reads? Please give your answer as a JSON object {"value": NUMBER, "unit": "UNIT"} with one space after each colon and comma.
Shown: {"value": 0.62, "unit": "MPa"}
